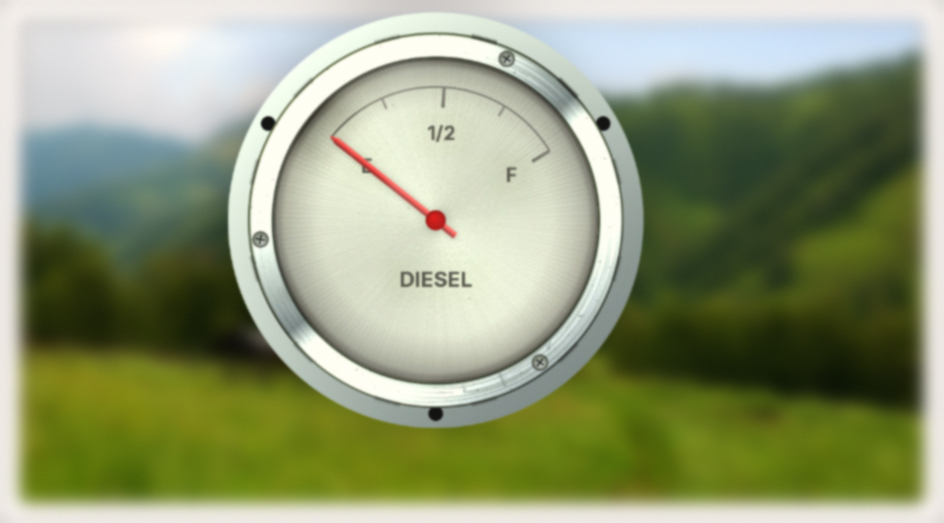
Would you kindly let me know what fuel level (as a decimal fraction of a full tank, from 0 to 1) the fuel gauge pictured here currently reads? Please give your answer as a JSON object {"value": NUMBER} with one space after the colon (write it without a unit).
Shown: {"value": 0}
